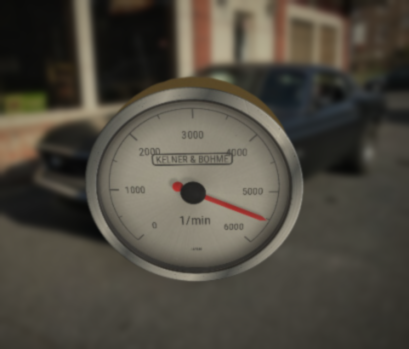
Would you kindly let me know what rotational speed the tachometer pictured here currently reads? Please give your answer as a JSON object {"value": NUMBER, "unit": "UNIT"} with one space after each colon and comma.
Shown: {"value": 5500, "unit": "rpm"}
